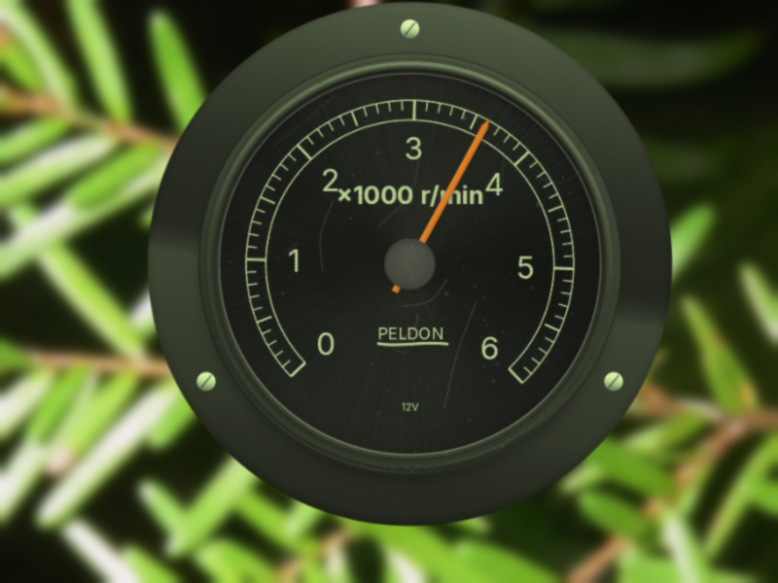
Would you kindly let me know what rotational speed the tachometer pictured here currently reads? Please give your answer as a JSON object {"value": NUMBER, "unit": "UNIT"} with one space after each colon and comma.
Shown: {"value": 3600, "unit": "rpm"}
